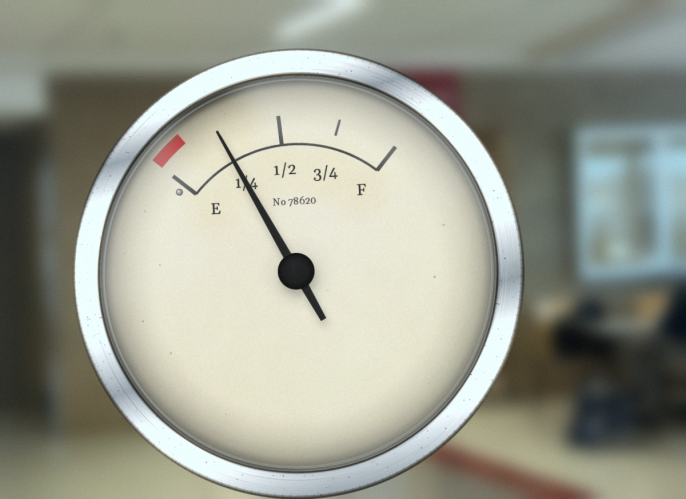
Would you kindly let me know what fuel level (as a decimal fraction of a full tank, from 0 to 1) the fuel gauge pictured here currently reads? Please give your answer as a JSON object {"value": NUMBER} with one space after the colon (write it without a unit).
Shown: {"value": 0.25}
